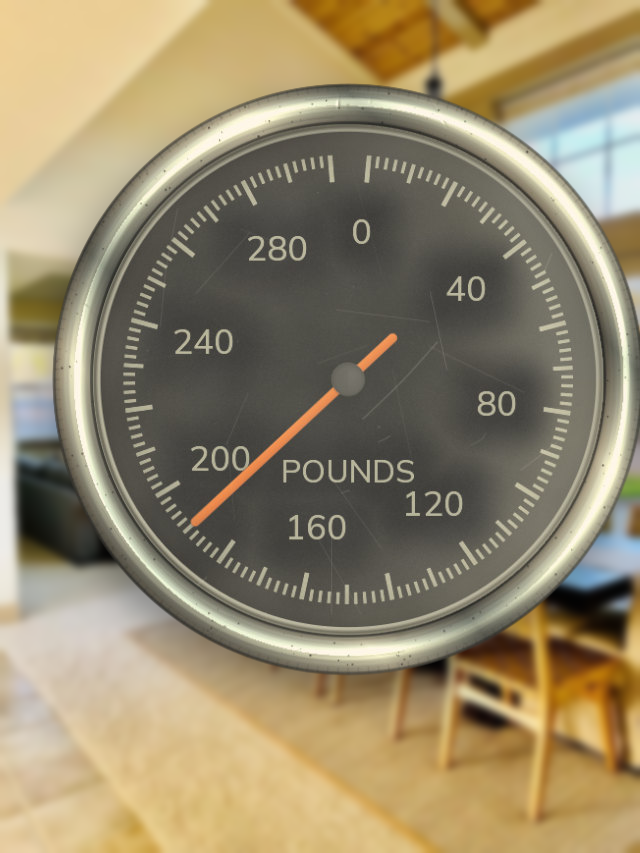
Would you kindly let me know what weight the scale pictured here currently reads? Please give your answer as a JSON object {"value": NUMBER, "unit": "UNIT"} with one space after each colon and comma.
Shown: {"value": 190, "unit": "lb"}
